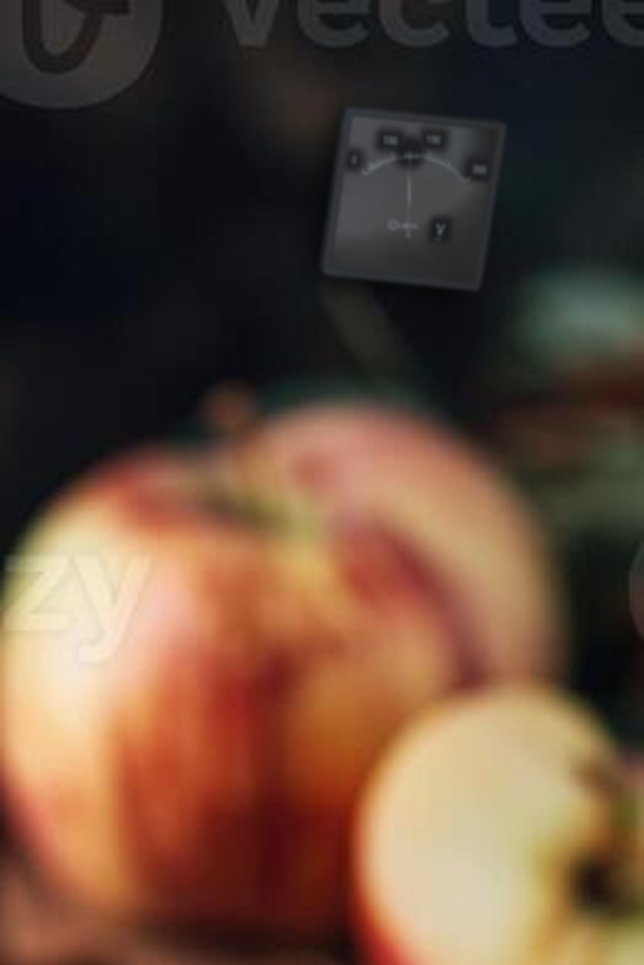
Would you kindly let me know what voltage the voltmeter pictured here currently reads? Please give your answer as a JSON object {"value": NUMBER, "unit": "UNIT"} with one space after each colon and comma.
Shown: {"value": 125, "unit": "V"}
